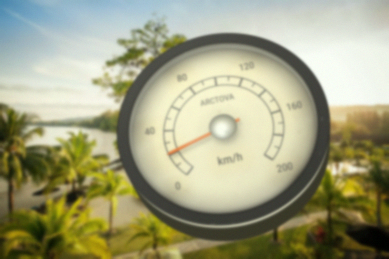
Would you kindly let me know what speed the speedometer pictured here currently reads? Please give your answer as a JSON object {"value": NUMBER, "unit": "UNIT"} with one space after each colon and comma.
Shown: {"value": 20, "unit": "km/h"}
